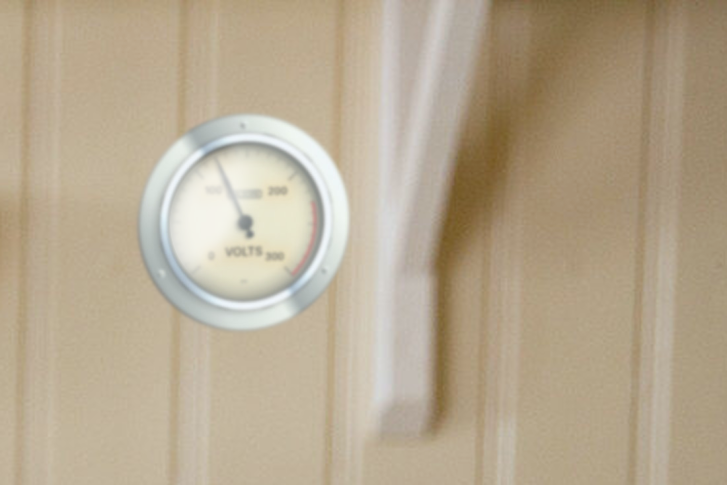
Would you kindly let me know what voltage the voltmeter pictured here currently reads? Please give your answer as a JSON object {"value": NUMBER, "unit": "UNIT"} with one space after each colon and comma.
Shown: {"value": 120, "unit": "V"}
